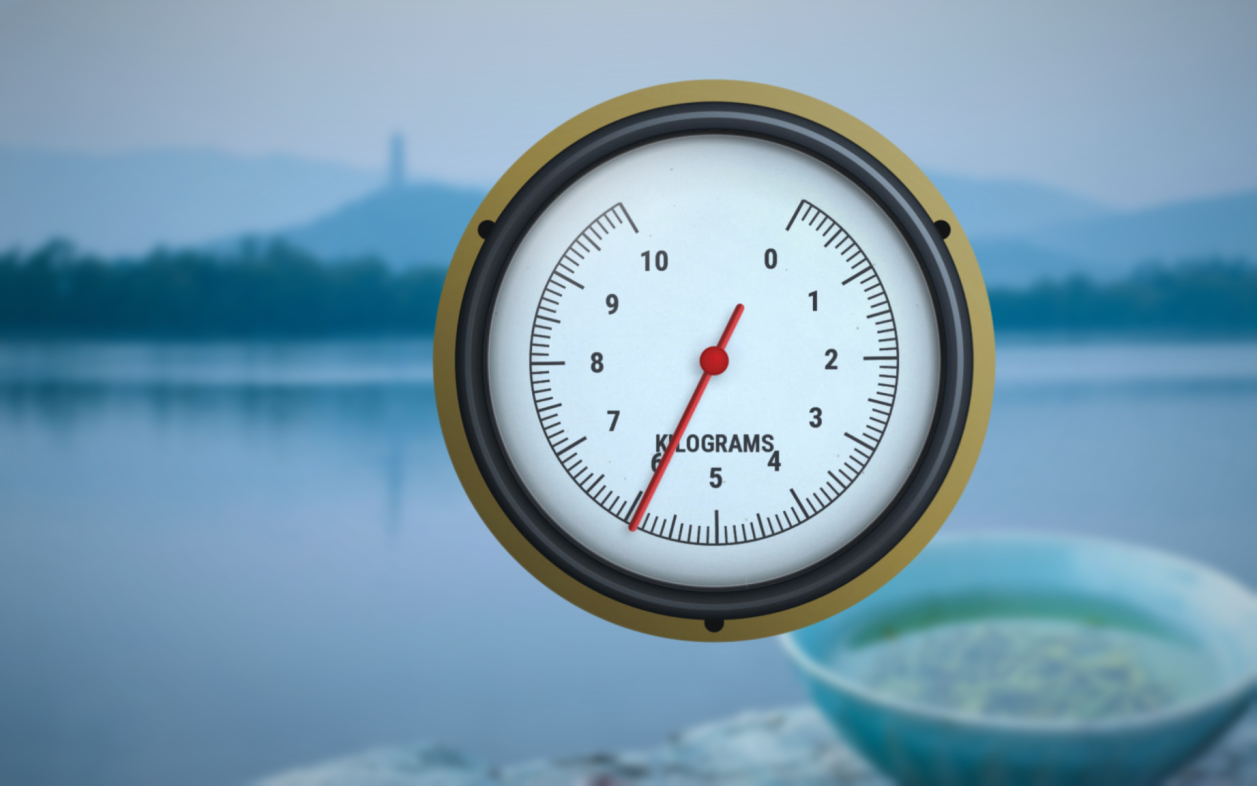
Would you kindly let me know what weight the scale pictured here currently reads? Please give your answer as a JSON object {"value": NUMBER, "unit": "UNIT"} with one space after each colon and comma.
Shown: {"value": 5.9, "unit": "kg"}
